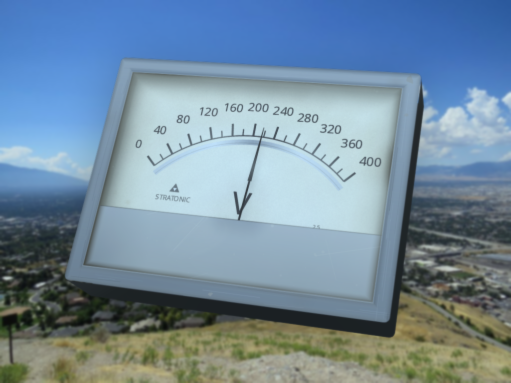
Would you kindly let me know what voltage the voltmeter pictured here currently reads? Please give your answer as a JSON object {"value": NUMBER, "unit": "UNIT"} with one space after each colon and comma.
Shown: {"value": 220, "unit": "V"}
